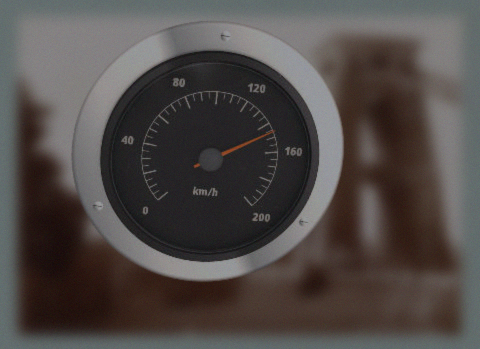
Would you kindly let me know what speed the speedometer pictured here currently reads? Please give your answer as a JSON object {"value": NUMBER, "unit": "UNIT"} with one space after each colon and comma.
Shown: {"value": 145, "unit": "km/h"}
